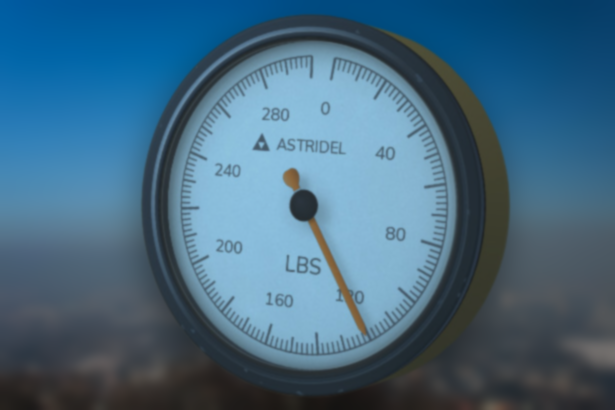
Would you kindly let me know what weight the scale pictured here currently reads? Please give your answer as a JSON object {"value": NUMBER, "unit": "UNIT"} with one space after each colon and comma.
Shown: {"value": 120, "unit": "lb"}
